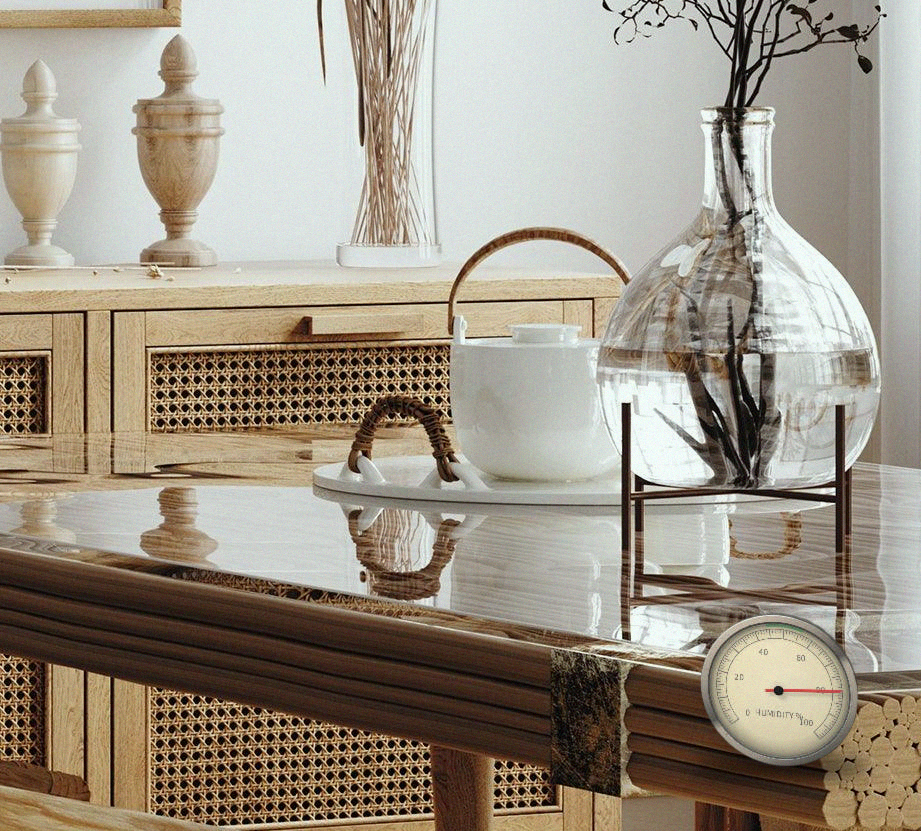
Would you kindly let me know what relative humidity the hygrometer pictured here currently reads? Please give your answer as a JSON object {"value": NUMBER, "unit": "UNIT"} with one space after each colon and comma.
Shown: {"value": 80, "unit": "%"}
